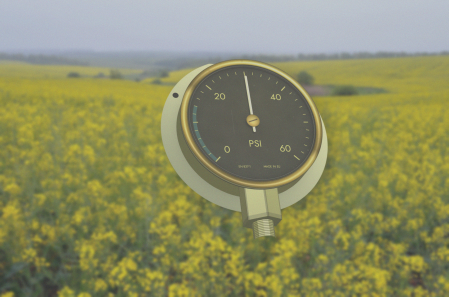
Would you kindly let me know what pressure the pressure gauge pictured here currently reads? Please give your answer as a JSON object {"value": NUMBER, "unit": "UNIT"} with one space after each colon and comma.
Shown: {"value": 30, "unit": "psi"}
